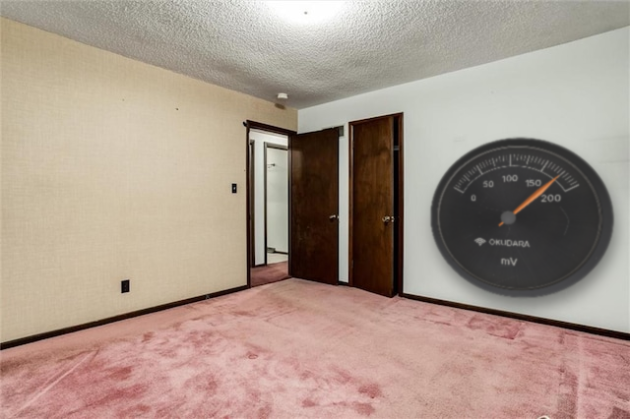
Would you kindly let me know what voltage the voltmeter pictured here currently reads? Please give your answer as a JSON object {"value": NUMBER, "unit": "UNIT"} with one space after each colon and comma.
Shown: {"value": 175, "unit": "mV"}
